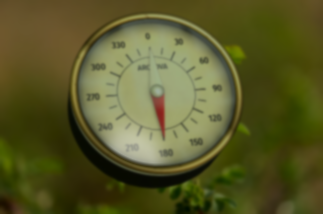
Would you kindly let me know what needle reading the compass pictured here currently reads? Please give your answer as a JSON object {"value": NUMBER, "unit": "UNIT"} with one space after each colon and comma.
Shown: {"value": 180, "unit": "°"}
